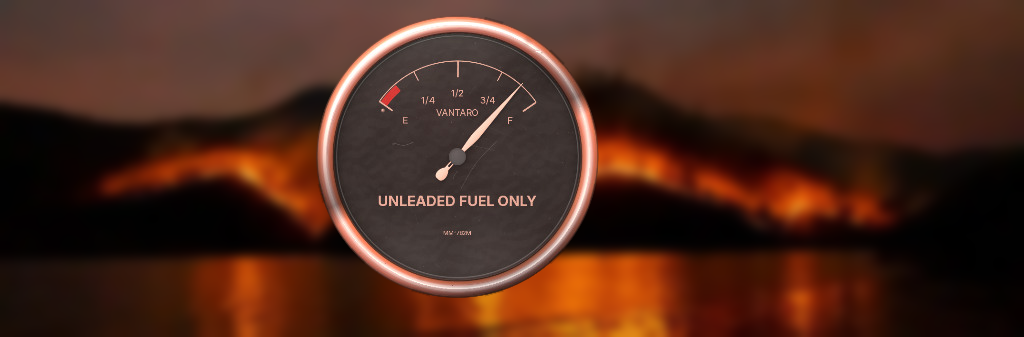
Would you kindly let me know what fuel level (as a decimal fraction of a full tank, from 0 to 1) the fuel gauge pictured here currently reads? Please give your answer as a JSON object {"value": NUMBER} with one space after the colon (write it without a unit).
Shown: {"value": 0.875}
